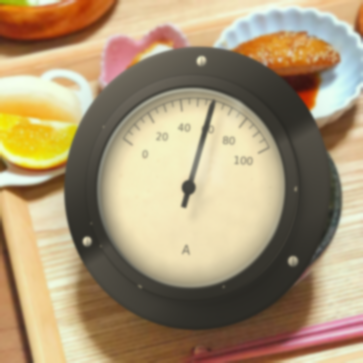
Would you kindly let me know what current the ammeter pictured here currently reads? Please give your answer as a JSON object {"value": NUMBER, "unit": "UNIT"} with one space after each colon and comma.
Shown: {"value": 60, "unit": "A"}
